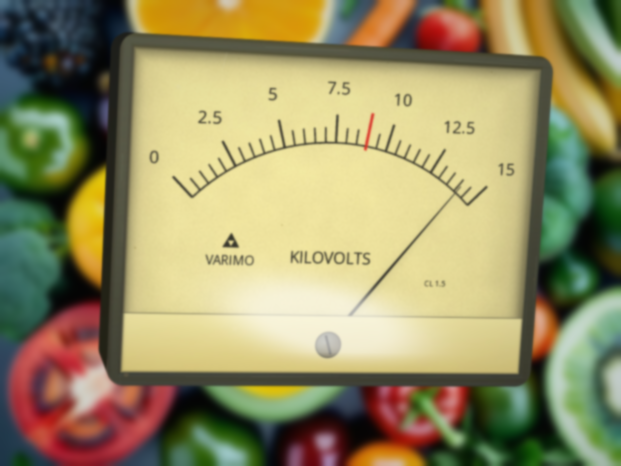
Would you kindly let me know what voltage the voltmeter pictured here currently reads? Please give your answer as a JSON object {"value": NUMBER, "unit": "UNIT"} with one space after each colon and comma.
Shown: {"value": 14, "unit": "kV"}
